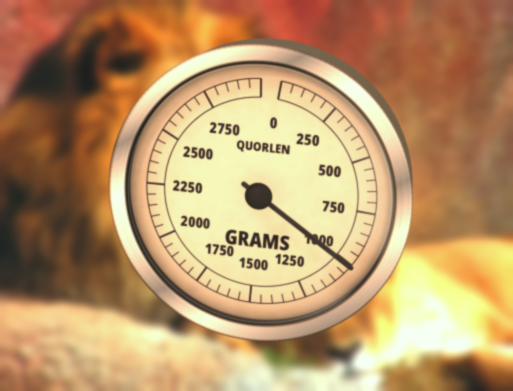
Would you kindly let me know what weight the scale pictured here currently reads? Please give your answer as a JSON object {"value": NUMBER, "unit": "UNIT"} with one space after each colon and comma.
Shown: {"value": 1000, "unit": "g"}
